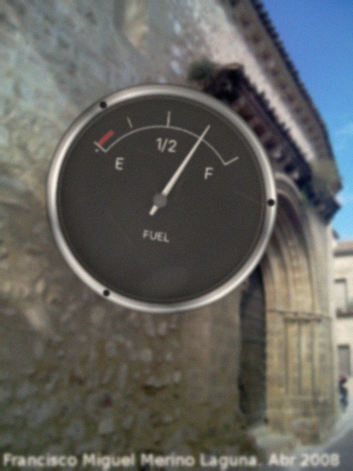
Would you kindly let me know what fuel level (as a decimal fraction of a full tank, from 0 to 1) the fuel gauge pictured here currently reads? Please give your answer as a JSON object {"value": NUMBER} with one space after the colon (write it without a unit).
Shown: {"value": 0.75}
